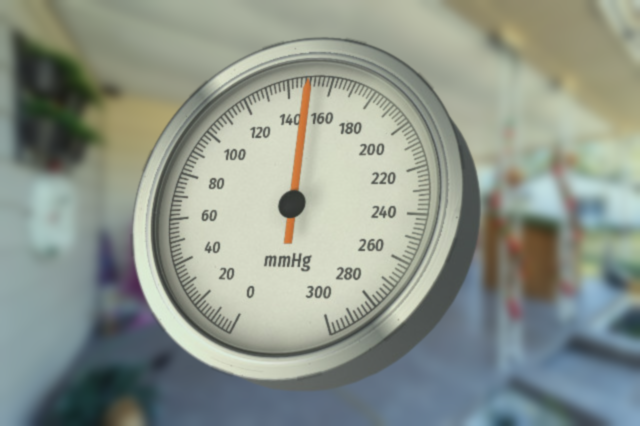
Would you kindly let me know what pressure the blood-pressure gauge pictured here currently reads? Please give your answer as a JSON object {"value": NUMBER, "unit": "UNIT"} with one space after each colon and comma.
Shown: {"value": 150, "unit": "mmHg"}
